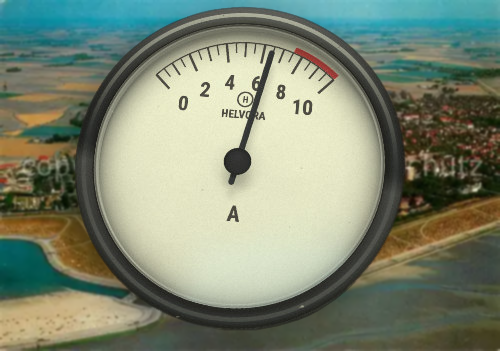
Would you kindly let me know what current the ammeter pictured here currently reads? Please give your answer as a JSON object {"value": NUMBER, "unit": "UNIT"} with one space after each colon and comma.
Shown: {"value": 6.5, "unit": "A"}
